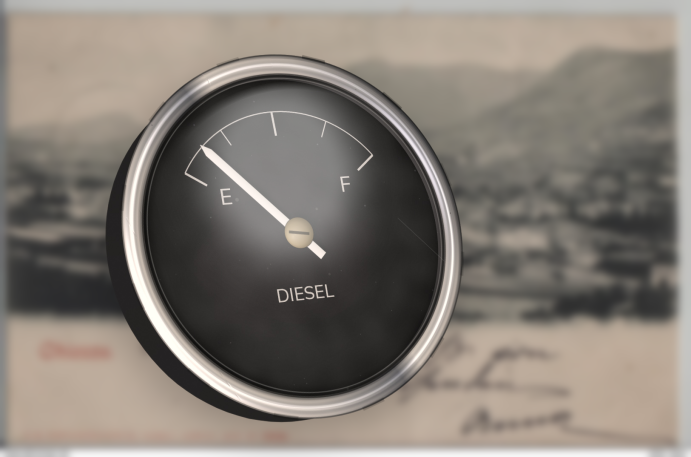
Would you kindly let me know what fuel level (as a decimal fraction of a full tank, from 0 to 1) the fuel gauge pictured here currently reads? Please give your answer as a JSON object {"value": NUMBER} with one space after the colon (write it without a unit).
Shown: {"value": 0.125}
